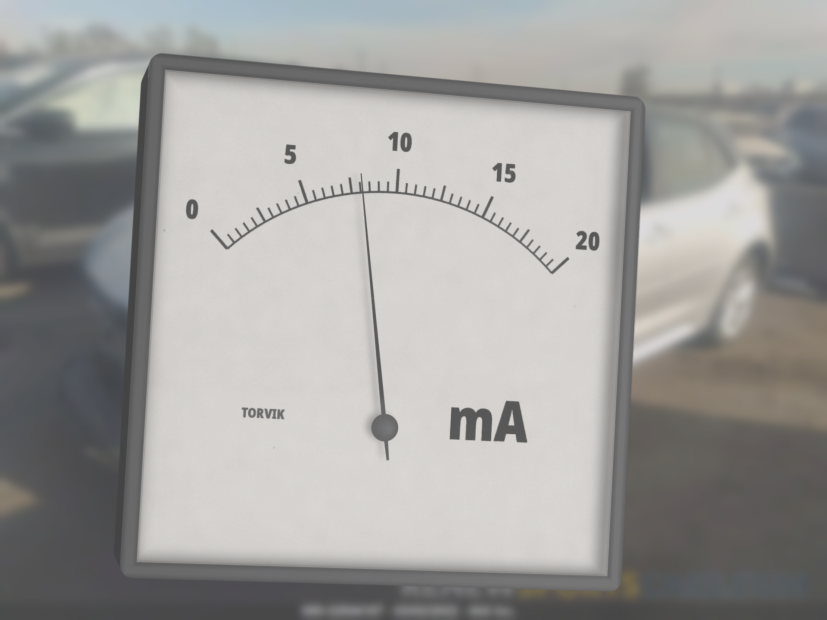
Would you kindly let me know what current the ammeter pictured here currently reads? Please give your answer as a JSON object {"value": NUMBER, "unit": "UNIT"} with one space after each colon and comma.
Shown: {"value": 8, "unit": "mA"}
